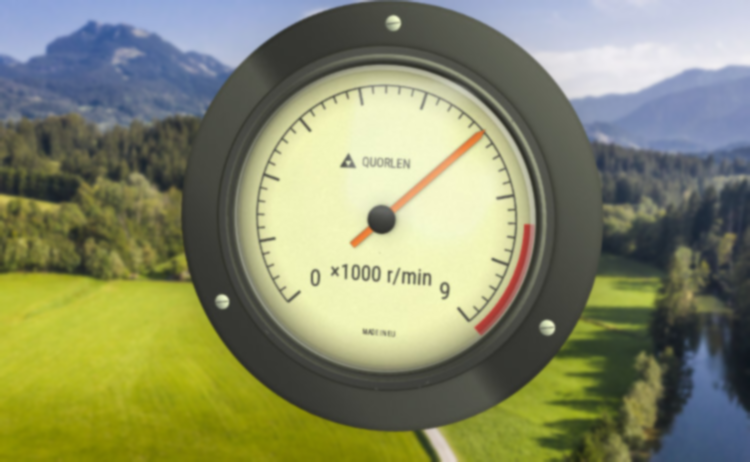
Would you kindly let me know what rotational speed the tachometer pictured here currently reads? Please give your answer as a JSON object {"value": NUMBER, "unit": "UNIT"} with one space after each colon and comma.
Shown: {"value": 6000, "unit": "rpm"}
